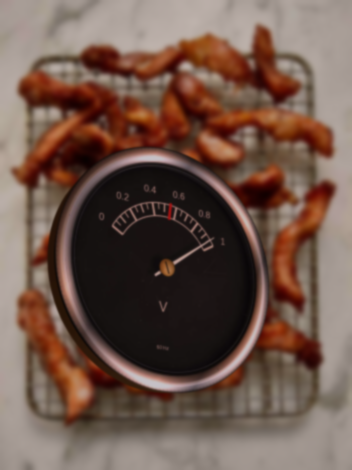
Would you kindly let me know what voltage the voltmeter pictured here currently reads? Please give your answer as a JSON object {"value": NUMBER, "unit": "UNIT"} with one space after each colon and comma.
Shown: {"value": 0.95, "unit": "V"}
